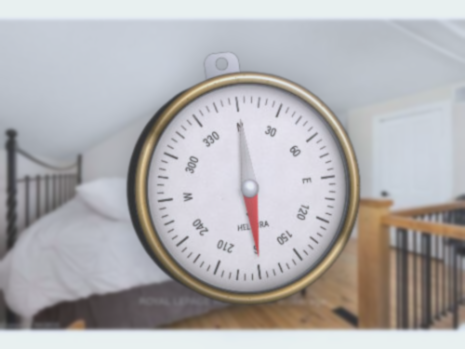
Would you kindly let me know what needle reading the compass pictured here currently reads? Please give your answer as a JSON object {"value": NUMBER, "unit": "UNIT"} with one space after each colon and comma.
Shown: {"value": 180, "unit": "°"}
